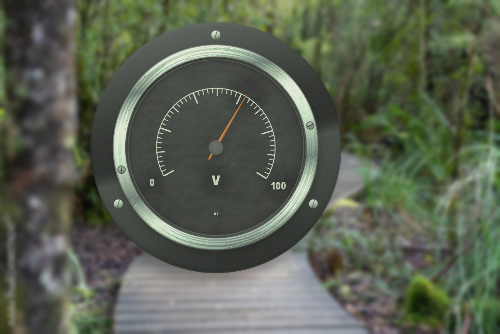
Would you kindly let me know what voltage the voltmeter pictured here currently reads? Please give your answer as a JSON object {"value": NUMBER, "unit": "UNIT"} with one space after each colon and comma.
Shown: {"value": 62, "unit": "V"}
